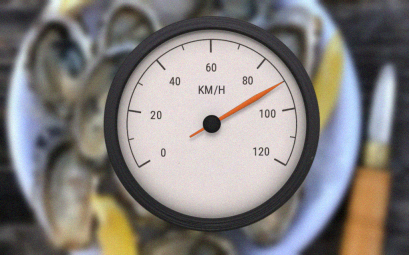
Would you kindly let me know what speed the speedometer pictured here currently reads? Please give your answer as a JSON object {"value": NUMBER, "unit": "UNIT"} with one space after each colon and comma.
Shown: {"value": 90, "unit": "km/h"}
